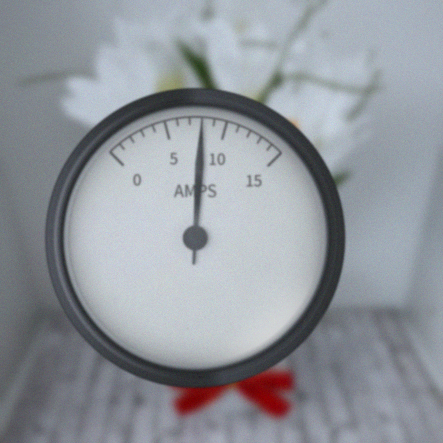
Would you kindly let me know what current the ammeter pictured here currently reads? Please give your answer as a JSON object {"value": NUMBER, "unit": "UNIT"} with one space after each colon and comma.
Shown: {"value": 8, "unit": "A"}
